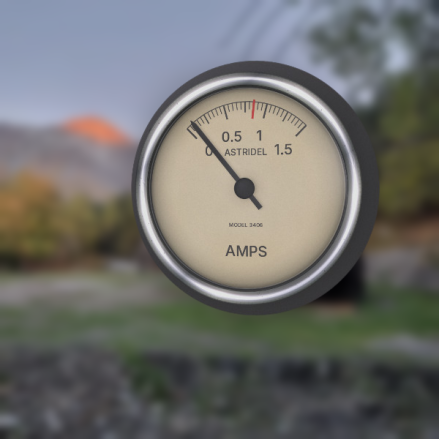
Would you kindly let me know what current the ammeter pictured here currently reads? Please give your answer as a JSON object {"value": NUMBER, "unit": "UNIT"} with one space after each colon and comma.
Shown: {"value": 0.1, "unit": "A"}
